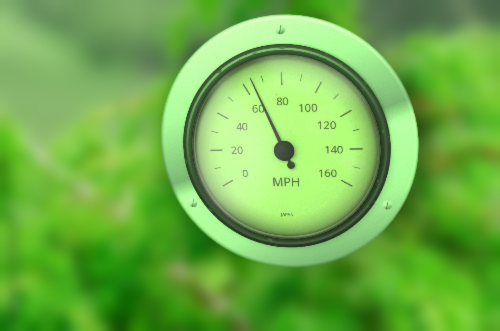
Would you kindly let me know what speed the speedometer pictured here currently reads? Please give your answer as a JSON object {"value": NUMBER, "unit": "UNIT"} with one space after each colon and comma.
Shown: {"value": 65, "unit": "mph"}
